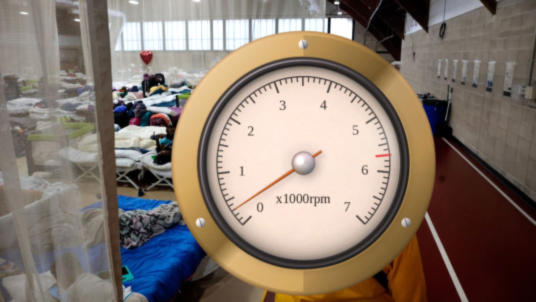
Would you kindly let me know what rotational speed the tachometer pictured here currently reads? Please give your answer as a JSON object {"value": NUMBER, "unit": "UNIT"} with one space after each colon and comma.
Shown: {"value": 300, "unit": "rpm"}
